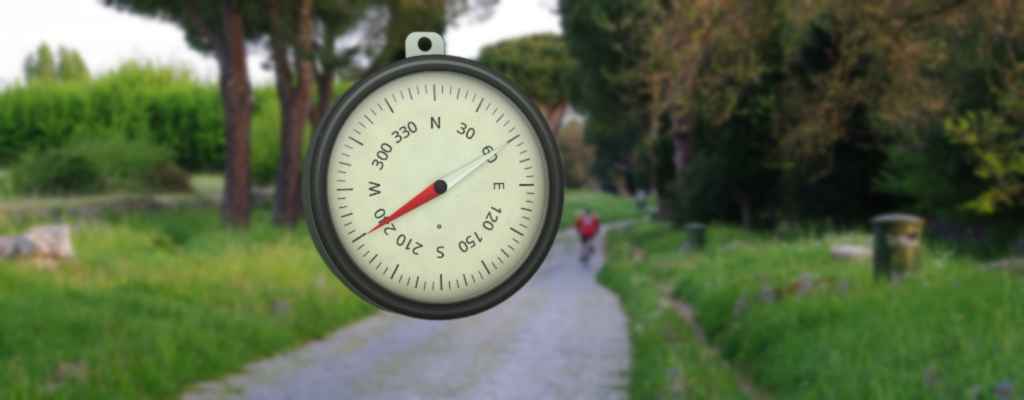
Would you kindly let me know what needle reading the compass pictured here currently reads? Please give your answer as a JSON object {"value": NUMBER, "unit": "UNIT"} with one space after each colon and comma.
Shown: {"value": 240, "unit": "°"}
